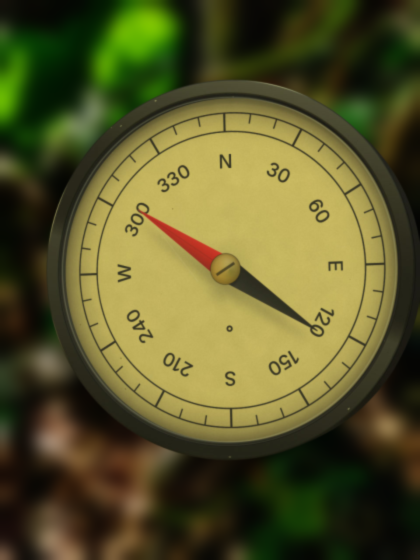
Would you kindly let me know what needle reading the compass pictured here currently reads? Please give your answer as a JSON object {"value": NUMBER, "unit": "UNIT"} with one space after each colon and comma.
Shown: {"value": 305, "unit": "°"}
